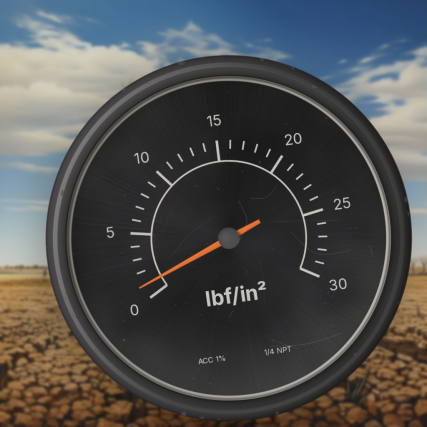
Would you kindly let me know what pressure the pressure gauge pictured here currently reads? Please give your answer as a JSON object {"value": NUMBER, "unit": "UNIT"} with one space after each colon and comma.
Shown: {"value": 1, "unit": "psi"}
